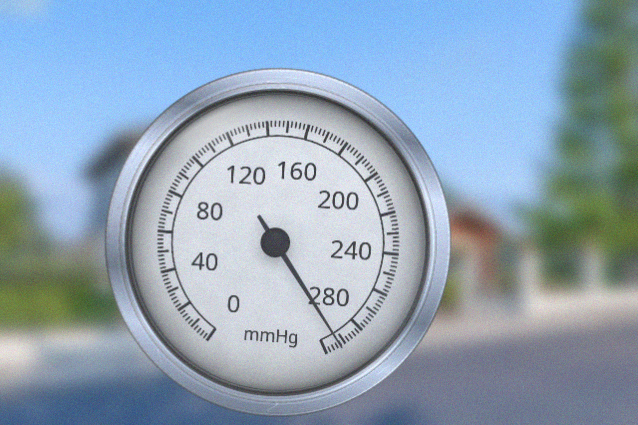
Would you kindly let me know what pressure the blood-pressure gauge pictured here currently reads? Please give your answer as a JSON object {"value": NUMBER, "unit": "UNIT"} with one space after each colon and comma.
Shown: {"value": 292, "unit": "mmHg"}
